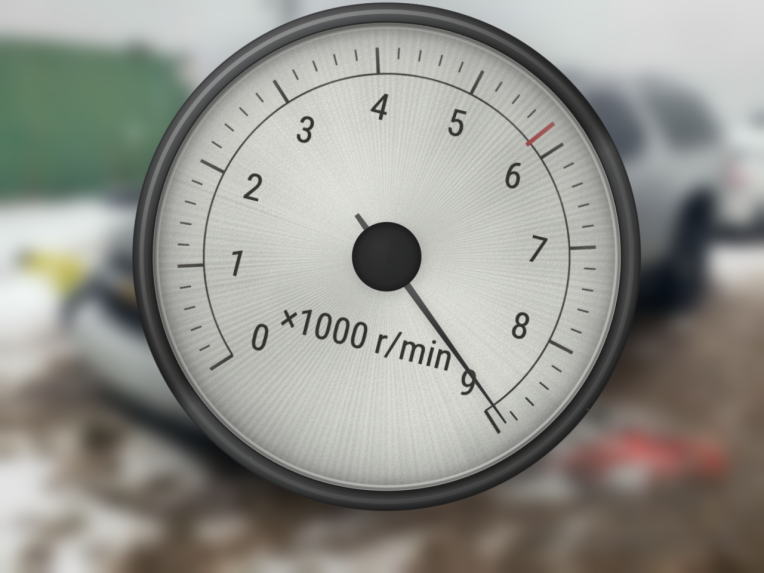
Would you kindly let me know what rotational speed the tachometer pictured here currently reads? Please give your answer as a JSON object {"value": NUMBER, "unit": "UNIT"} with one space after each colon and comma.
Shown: {"value": 8900, "unit": "rpm"}
